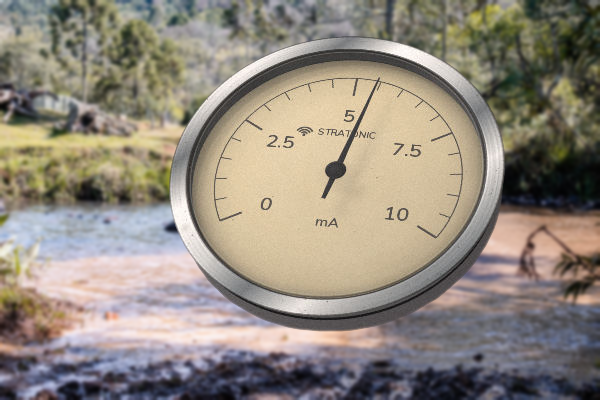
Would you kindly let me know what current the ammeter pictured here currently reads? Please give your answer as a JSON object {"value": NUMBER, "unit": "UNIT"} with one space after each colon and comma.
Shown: {"value": 5.5, "unit": "mA"}
